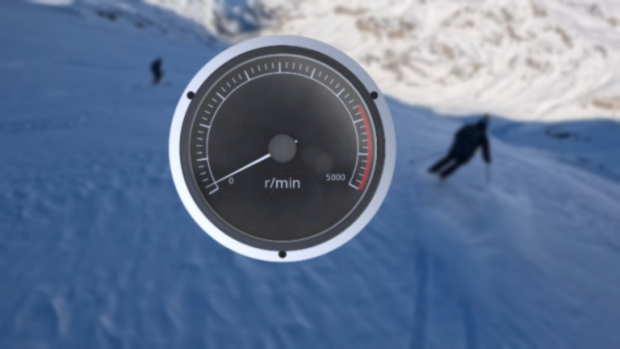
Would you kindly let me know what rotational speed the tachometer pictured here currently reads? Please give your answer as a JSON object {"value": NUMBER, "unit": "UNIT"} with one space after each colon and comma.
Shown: {"value": 100, "unit": "rpm"}
